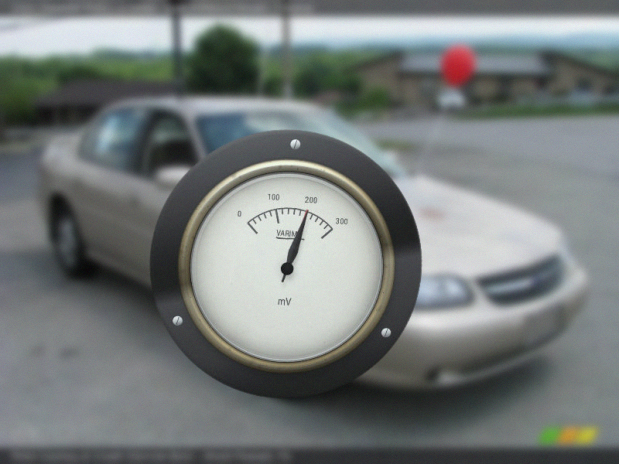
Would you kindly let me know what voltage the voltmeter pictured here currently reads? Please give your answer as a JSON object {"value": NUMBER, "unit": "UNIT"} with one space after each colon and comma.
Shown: {"value": 200, "unit": "mV"}
